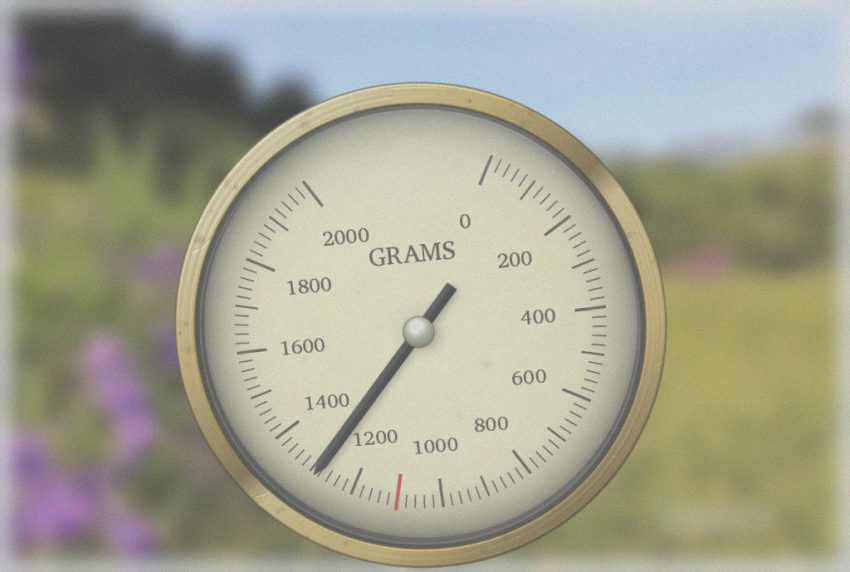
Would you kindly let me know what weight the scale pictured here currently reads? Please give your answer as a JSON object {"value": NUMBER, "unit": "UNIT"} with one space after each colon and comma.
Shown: {"value": 1290, "unit": "g"}
